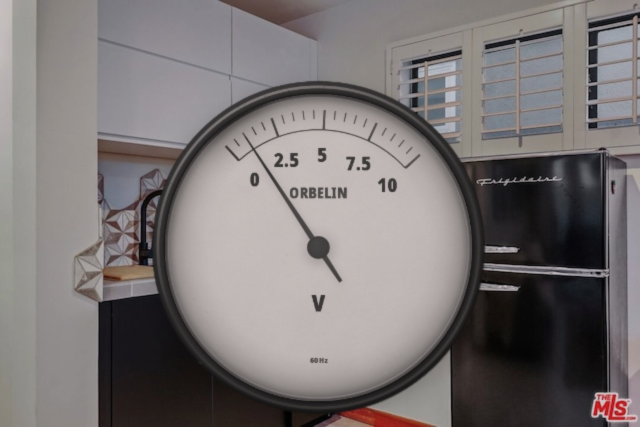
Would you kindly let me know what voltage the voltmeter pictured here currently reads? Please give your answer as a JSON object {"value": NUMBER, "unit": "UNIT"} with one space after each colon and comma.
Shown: {"value": 1, "unit": "V"}
